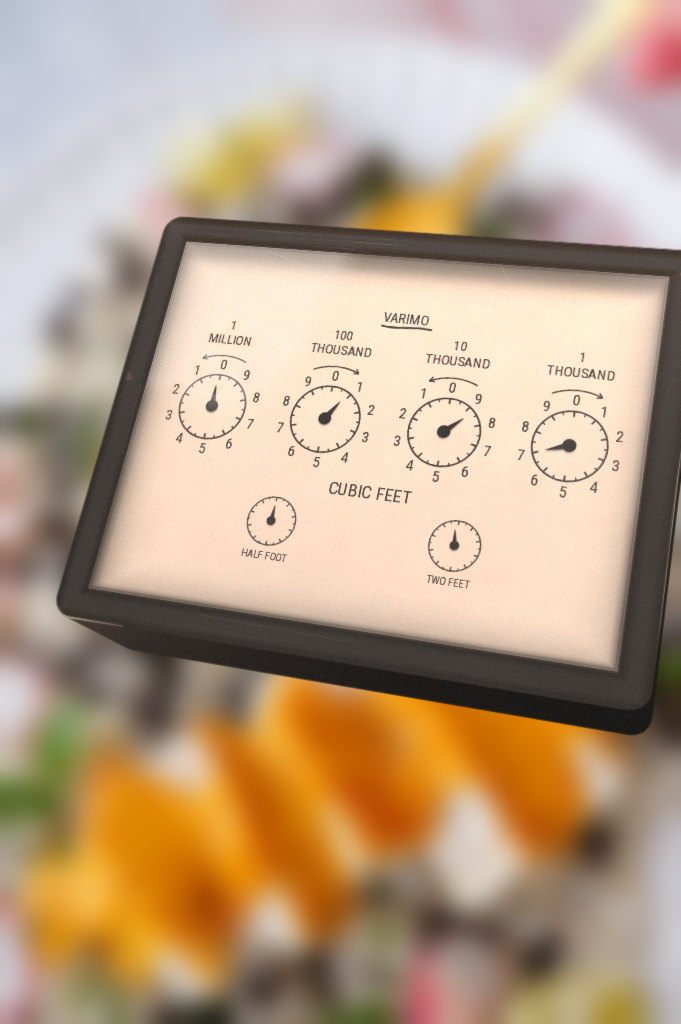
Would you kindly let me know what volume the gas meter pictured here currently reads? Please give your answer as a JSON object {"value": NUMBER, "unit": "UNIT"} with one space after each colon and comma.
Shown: {"value": 8700, "unit": "ft³"}
